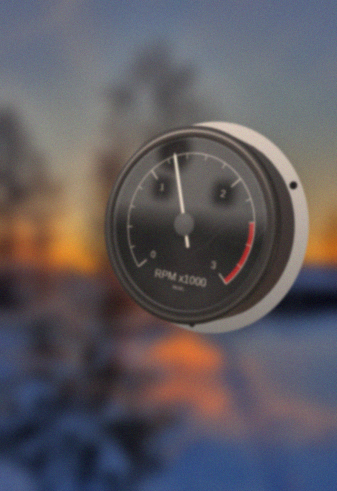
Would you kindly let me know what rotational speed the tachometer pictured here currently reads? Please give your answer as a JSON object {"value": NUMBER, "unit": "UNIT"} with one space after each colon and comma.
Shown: {"value": 1300, "unit": "rpm"}
